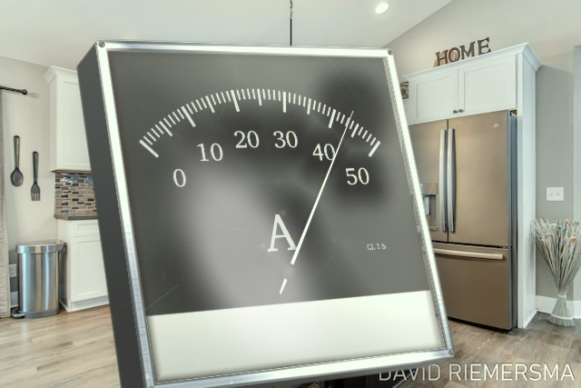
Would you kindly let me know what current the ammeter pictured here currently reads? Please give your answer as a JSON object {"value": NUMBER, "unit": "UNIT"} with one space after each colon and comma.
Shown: {"value": 43, "unit": "A"}
